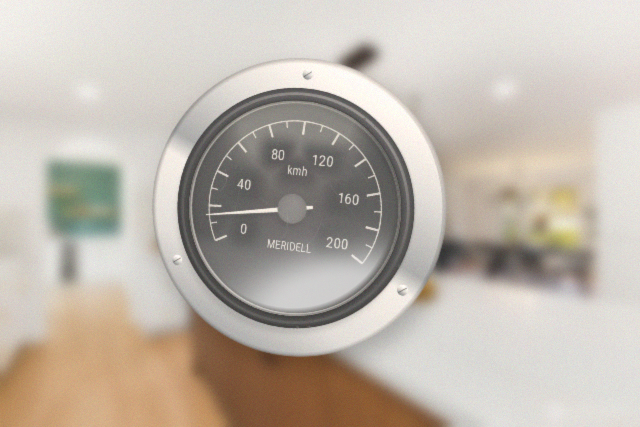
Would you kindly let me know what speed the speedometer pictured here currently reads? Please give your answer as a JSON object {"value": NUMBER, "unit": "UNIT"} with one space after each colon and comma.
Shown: {"value": 15, "unit": "km/h"}
